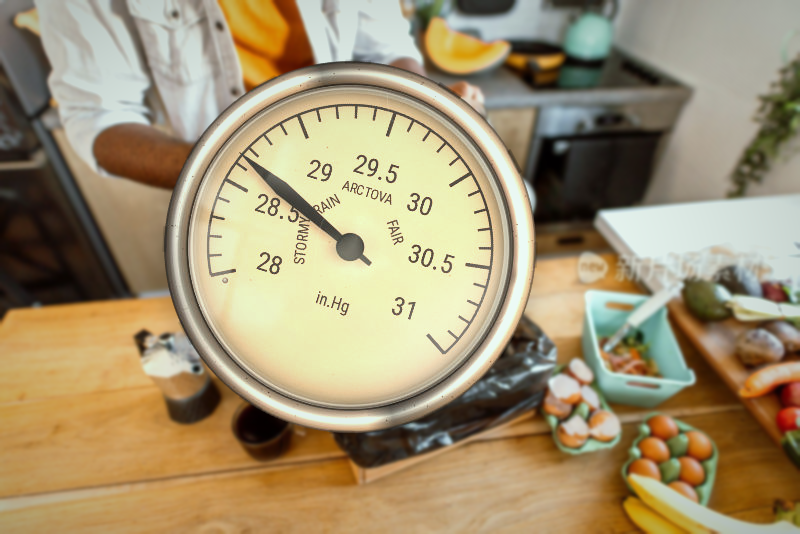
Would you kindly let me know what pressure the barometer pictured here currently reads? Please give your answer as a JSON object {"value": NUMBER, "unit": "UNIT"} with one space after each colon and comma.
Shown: {"value": 28.65, "unit": "inHg"}
